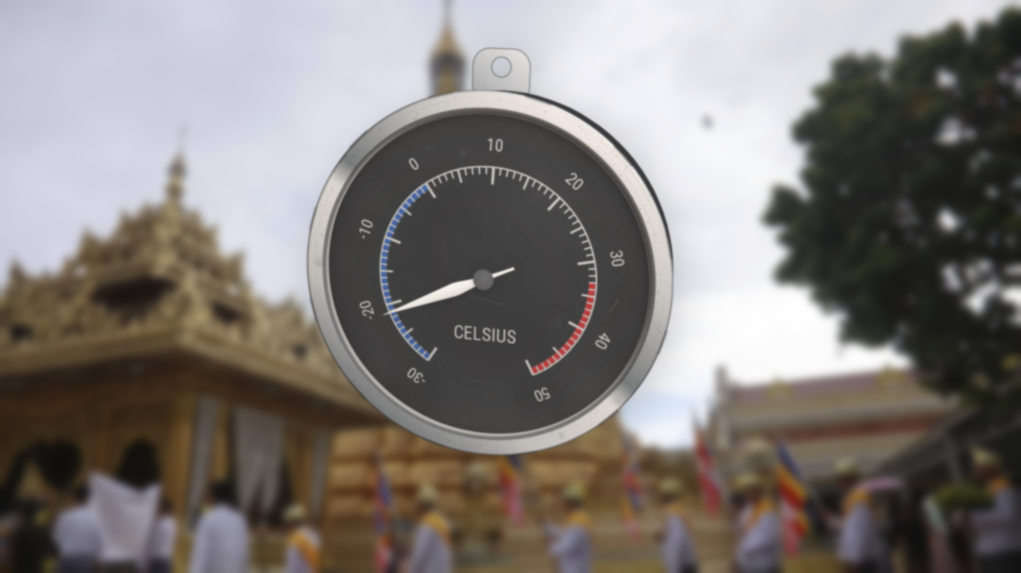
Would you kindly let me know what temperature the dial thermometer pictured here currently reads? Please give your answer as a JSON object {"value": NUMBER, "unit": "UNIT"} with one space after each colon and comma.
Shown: {"value": -21, "unit": "°C"}
